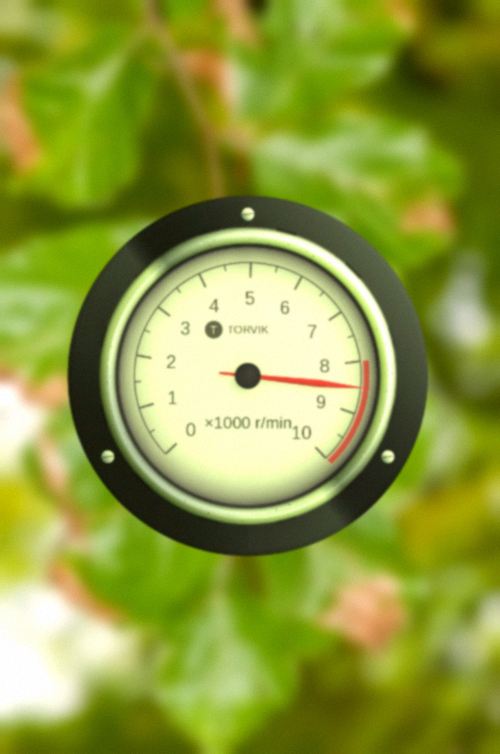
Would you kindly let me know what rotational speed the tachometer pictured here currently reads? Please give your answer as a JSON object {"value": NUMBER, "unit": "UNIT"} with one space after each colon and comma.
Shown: {"value": 8500, "unit": "rpm"}
